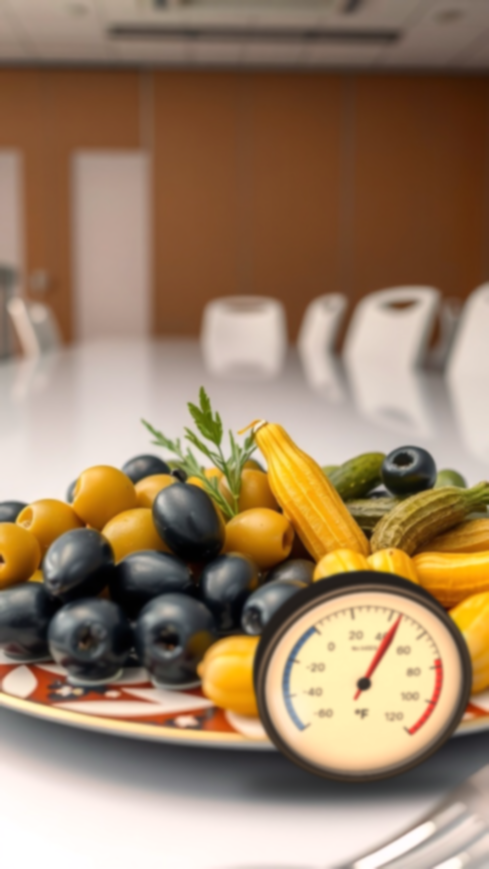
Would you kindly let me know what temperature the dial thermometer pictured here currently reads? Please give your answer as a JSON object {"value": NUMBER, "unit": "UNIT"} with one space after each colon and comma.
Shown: {"value": 44, "unit": "°F"}
